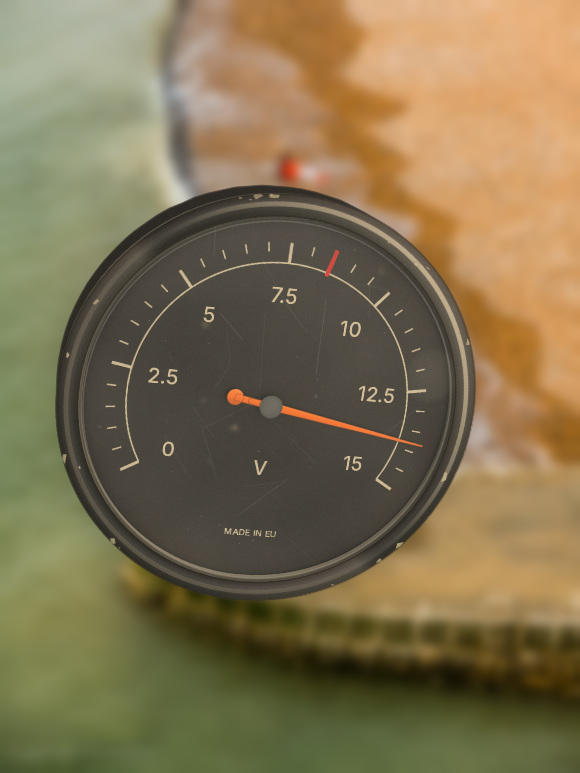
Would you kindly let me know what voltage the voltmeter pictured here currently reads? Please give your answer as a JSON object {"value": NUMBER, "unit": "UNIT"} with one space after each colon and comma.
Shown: {"value": 13.75, "unit": "V"}
